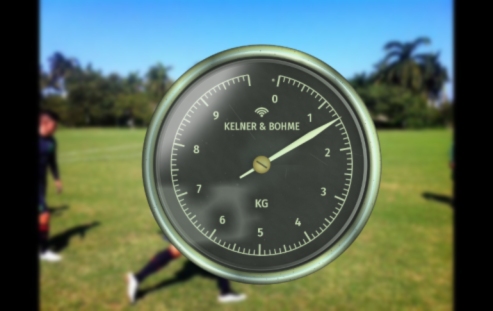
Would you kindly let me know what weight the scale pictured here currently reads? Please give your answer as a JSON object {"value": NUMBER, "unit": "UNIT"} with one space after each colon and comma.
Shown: {"value": 1.4, "unit": "kg"}
